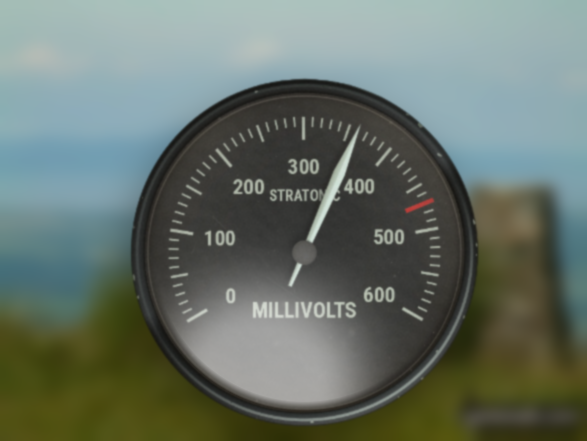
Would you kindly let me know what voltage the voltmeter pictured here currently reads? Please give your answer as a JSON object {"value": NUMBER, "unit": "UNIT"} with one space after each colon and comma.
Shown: {"value": 360, "unit": "mV"}
